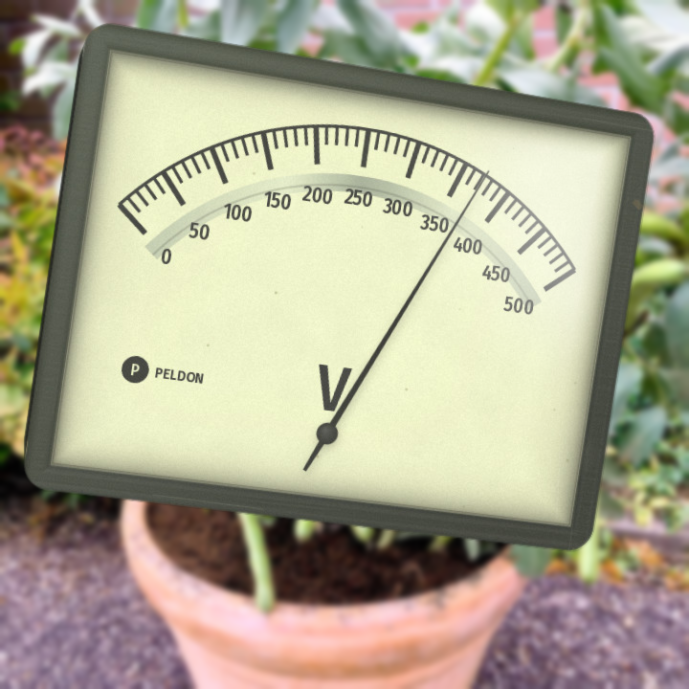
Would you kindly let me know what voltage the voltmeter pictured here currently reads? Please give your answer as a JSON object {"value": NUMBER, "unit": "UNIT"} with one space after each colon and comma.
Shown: {"value": 370, "unit": "V"}
